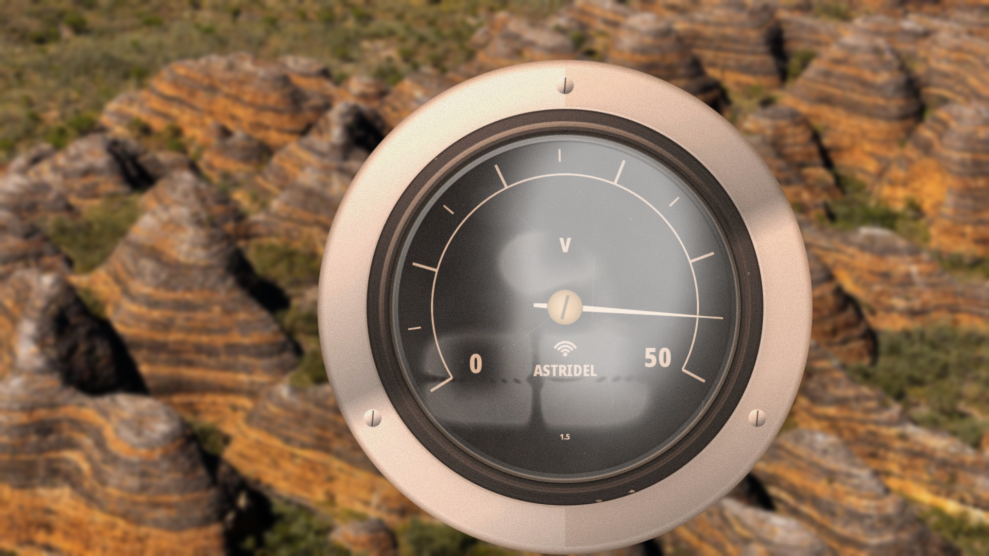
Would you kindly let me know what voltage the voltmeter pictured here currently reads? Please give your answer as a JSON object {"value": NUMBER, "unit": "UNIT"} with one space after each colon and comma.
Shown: {"value": 45, "unit": "V"}
